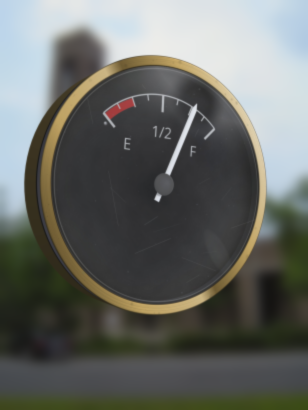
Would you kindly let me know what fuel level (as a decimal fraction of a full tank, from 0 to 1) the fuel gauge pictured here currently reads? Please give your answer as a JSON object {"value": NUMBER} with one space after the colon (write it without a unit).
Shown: {"value": 0.75}
